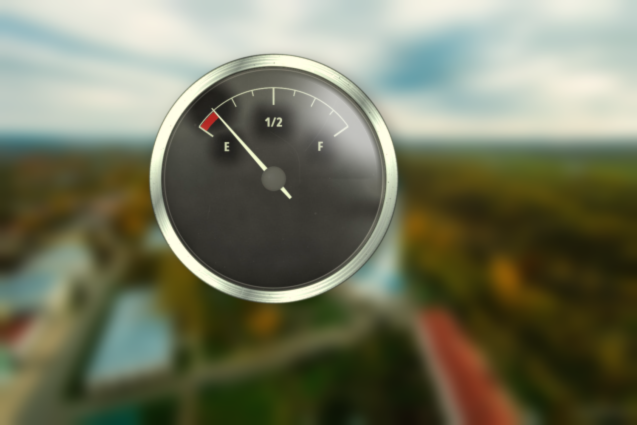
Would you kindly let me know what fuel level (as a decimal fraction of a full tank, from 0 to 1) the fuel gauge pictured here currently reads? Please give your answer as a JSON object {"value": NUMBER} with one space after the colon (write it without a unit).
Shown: {"value": 0.125}
